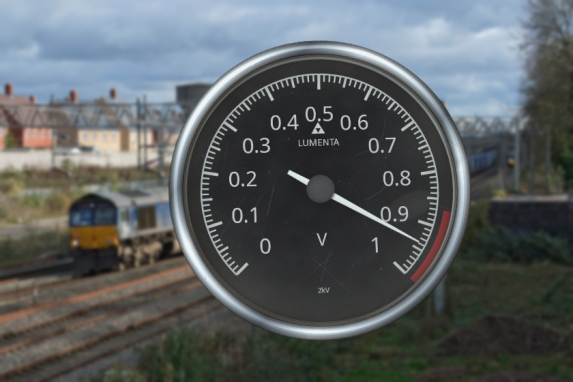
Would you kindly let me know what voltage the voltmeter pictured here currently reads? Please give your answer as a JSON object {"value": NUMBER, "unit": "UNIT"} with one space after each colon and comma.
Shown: {"value": 0.94, "unit": "V"}
